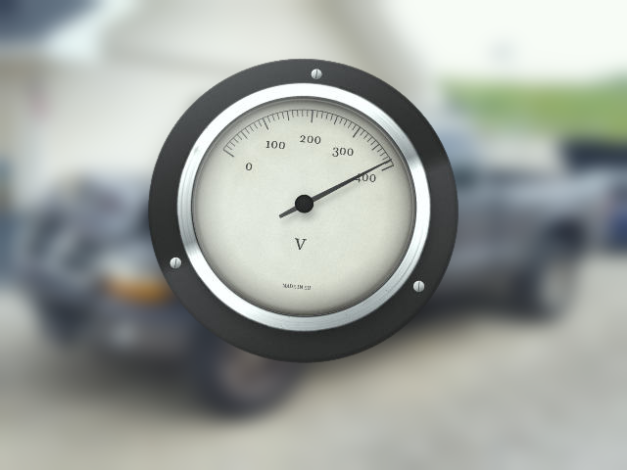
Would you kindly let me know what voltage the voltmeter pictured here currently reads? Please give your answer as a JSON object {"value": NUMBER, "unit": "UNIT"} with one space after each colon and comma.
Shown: {"value": 390, "unit": "V"}
